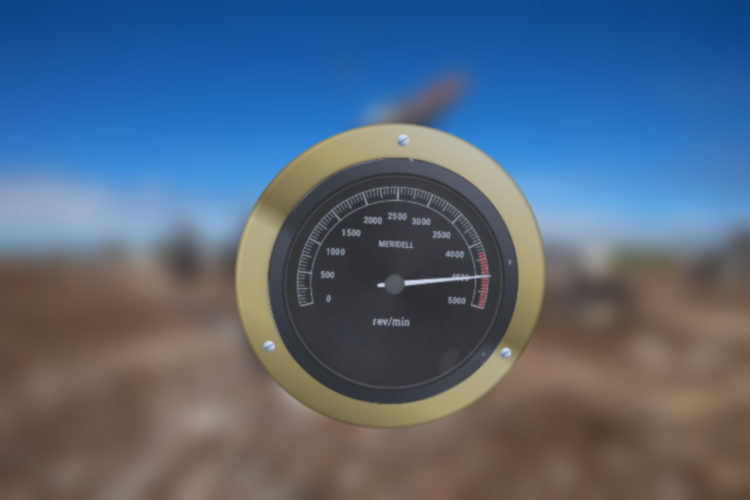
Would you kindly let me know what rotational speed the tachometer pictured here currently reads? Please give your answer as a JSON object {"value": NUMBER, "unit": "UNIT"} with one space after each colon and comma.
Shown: {"value": 4500, "unit": "rpm"}
